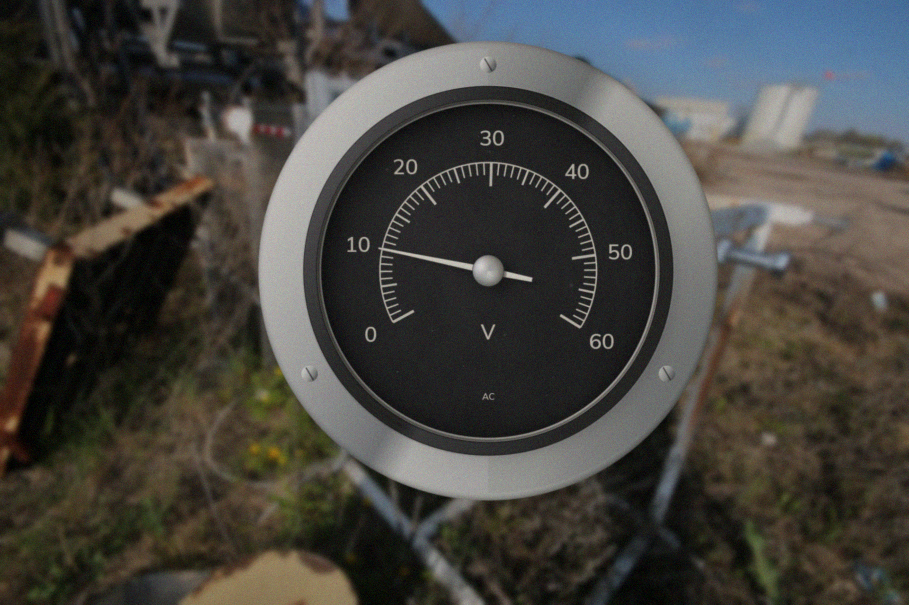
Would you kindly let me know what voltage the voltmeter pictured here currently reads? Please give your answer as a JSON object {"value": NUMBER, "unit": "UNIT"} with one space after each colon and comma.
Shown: {"value": 10, "unit": "V"}
